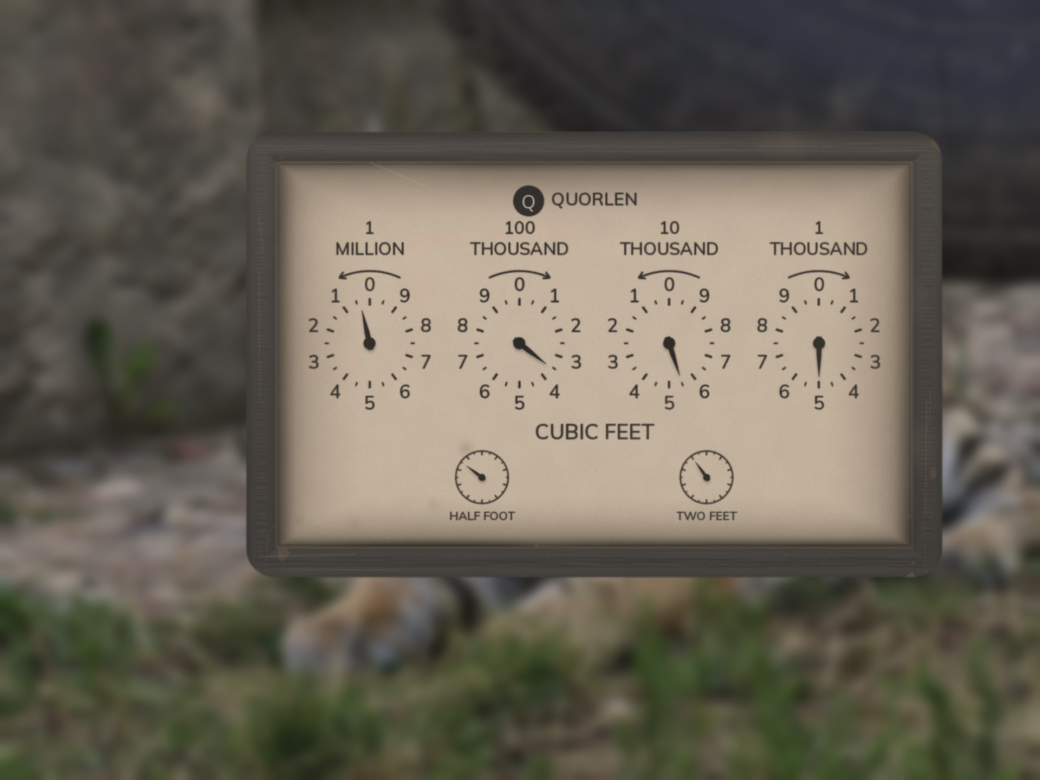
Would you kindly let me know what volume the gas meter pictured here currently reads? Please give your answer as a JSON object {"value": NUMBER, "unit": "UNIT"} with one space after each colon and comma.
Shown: {"value": 35500, "unit": "ft³"}
